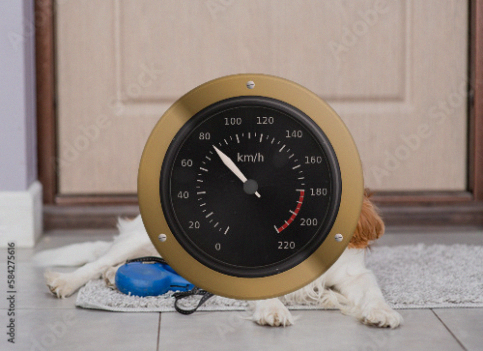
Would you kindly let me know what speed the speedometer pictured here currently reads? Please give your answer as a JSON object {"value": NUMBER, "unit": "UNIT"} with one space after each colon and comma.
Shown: {"value": 80, "unit": "km/h"}
